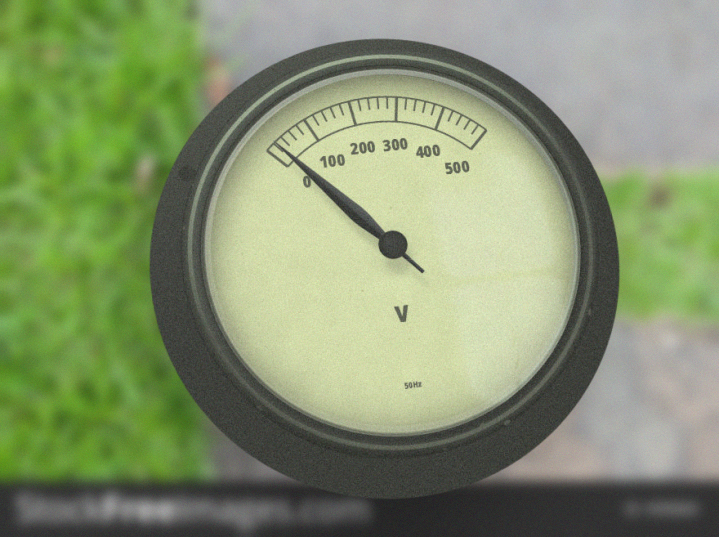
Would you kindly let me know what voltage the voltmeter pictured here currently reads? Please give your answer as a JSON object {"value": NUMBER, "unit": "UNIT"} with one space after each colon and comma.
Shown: {"value": 20, "unit": "V"}
